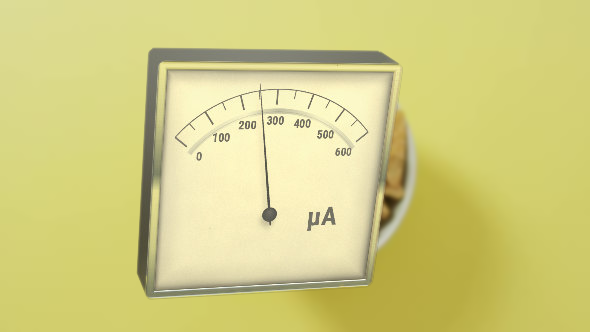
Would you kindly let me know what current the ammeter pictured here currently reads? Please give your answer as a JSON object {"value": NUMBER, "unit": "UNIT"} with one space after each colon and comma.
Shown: {"value": 250, "unit": "µA"}
